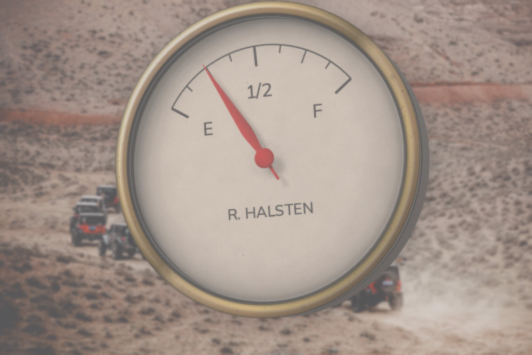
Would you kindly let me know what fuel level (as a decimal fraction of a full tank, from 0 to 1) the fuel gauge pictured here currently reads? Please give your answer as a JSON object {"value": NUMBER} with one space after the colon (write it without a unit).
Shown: {"value": 0.25}
